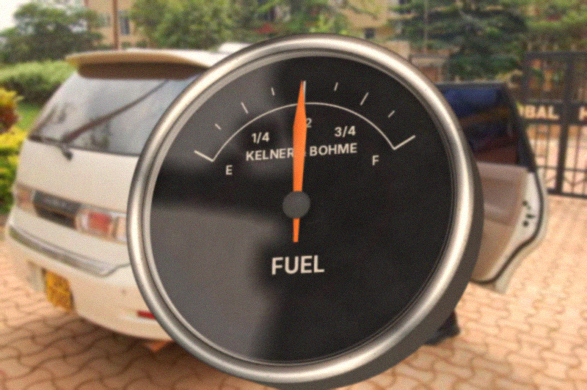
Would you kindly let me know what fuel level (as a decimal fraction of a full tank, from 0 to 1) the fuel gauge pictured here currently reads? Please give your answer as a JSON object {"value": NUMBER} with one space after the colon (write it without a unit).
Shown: {"value": 0.5}
